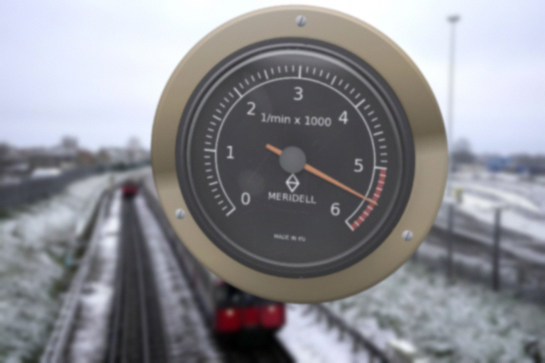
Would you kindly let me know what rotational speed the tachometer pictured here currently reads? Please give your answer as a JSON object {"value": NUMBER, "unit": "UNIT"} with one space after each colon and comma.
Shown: {"value": 5500, "unit": "rpm"}
